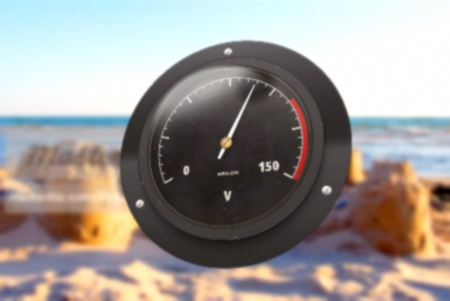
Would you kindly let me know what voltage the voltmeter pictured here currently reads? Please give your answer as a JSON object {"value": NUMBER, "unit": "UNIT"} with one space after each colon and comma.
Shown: {"value": 90, "unit": "V"}
